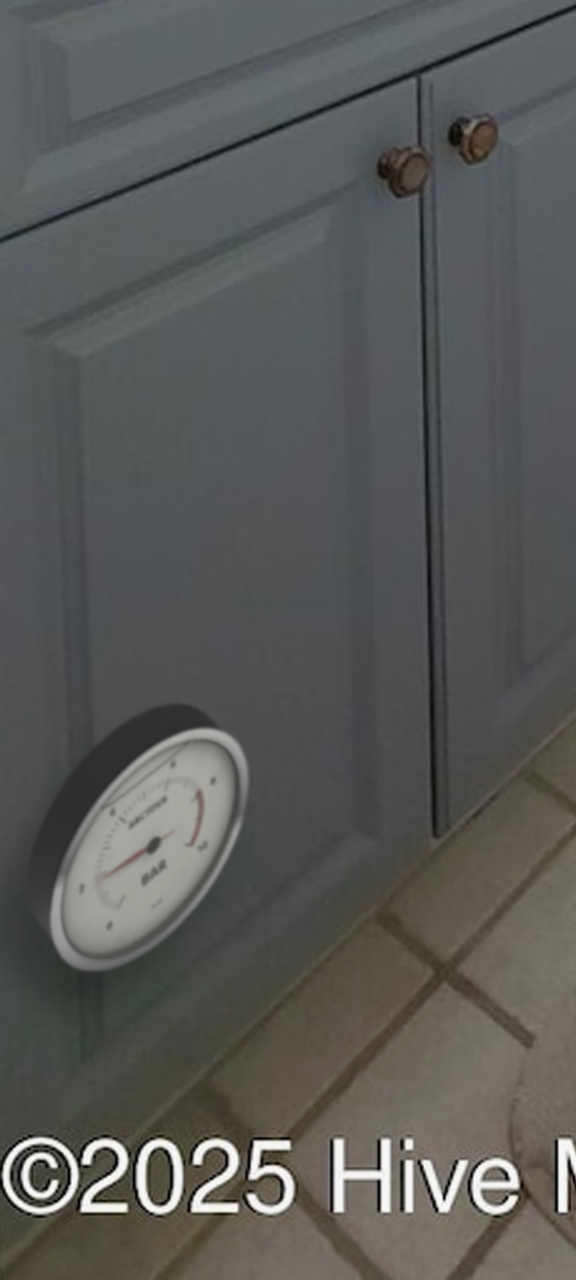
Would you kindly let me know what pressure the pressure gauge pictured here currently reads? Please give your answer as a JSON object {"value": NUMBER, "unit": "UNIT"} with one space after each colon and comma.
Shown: {"value": 2, "unit": "bar"}
